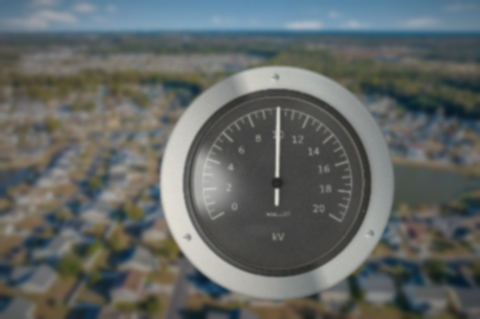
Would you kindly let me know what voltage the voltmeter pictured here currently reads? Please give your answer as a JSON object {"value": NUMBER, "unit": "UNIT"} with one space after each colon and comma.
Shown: {"value": 10, "unit": "kV"}
